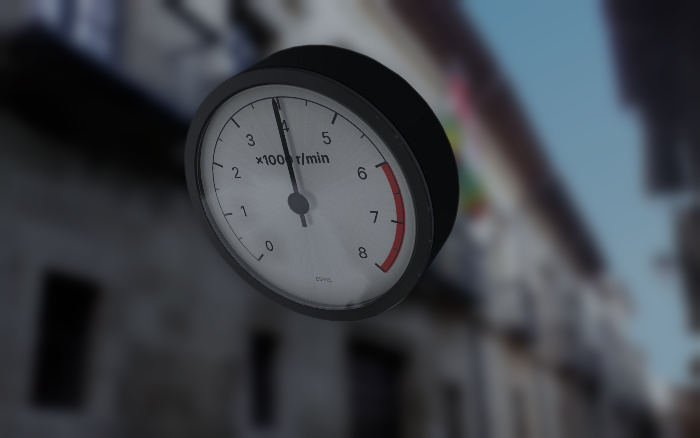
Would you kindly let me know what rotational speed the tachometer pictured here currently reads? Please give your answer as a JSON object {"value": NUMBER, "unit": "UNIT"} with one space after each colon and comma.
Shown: {"value": 4000, "unit": "rpm"}
